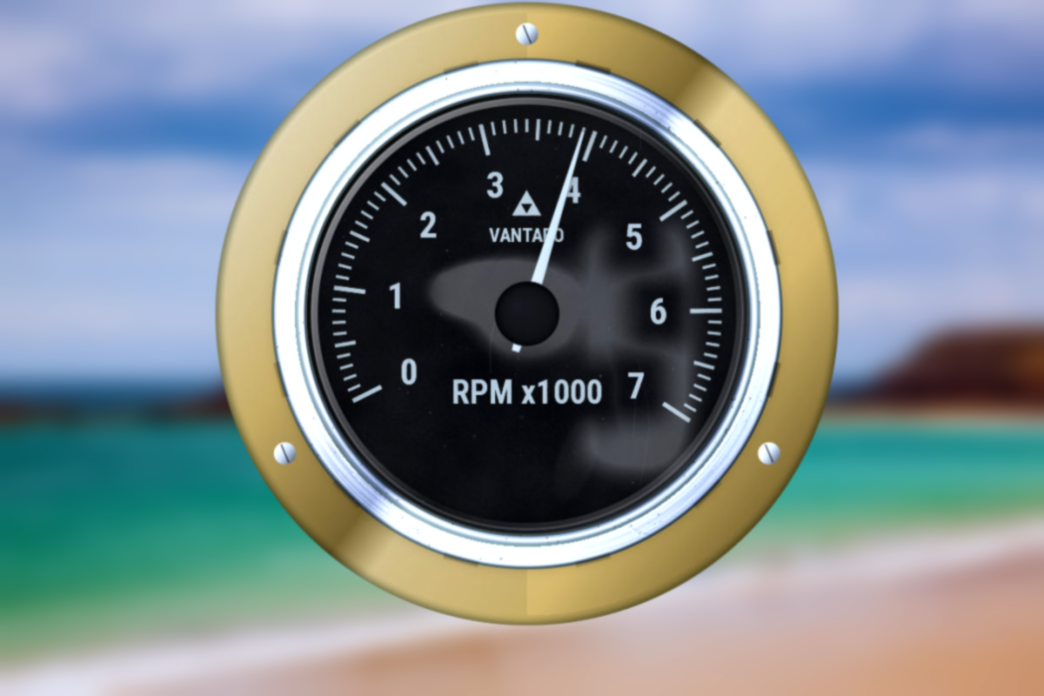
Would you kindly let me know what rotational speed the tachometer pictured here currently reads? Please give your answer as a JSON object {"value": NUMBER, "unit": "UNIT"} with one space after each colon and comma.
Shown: {"value": 3900, "unit": "rpm"}
